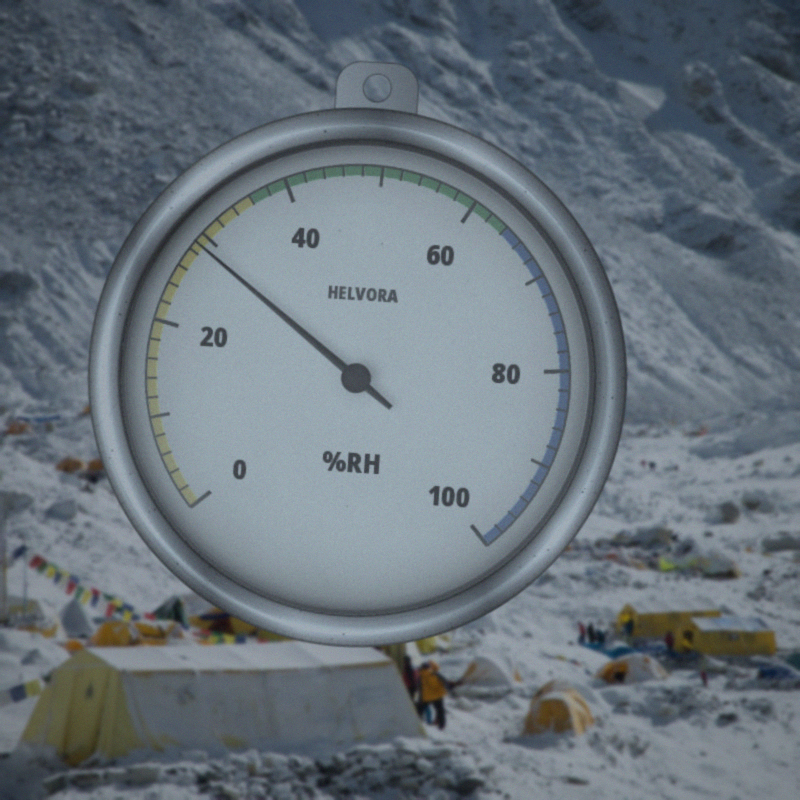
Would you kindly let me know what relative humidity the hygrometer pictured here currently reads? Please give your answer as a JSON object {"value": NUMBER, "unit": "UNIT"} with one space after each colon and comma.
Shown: {"value": 29, "unit": "%"}
